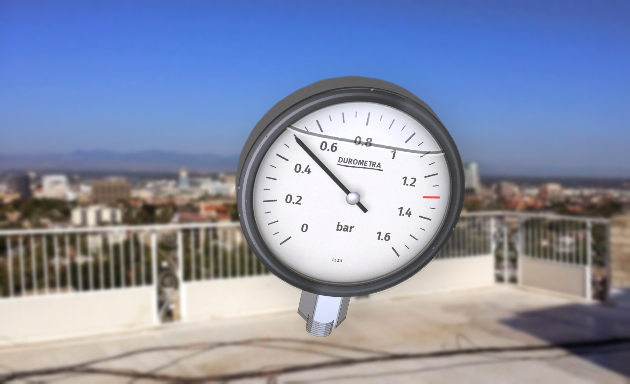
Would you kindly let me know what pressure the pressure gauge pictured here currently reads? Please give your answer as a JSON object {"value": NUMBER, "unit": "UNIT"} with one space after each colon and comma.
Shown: {"value": 0.5, "unit": "bar"}
